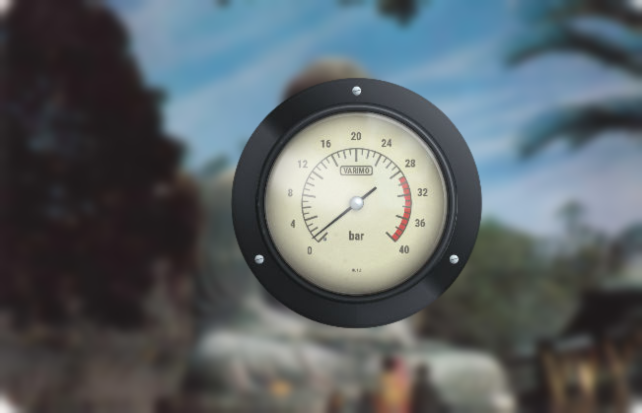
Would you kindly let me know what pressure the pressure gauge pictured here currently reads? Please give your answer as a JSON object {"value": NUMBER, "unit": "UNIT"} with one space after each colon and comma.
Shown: {"value": 1, "unit": "bar"}
